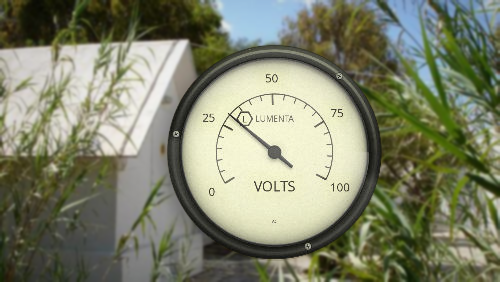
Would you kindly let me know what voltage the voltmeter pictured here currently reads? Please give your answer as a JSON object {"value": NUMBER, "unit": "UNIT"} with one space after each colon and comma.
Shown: {"value": 30, "unit": "V"}
